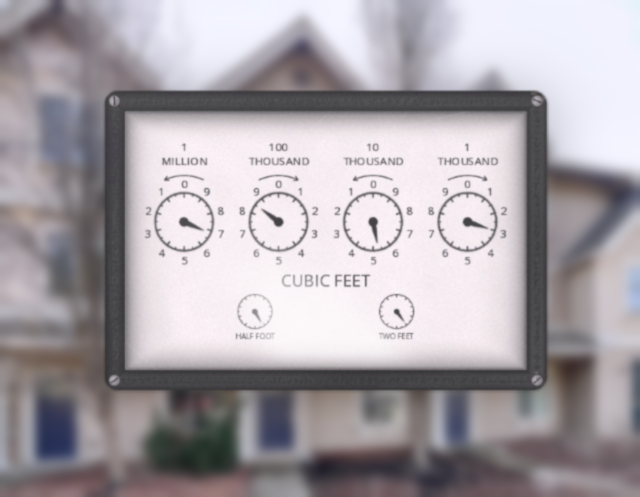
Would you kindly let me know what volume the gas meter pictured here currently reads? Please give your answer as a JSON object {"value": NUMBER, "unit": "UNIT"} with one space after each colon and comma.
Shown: {"value": 685300, "unit": "ft³"}
